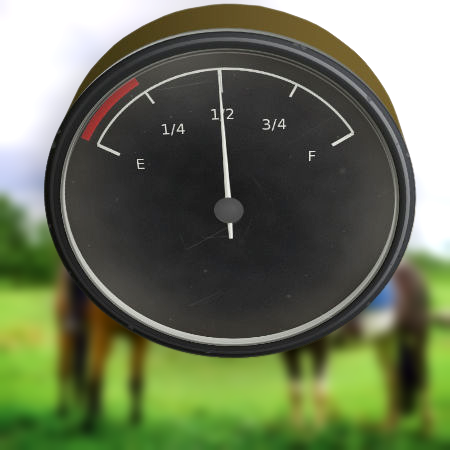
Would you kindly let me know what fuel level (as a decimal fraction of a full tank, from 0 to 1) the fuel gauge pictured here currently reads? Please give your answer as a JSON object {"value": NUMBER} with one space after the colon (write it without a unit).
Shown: {"value": 0.5}
